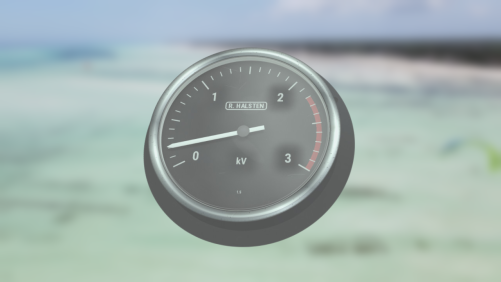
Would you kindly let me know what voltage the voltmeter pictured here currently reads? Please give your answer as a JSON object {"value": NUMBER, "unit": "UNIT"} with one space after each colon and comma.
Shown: {"value": 0.2, "unit": "kV"}
